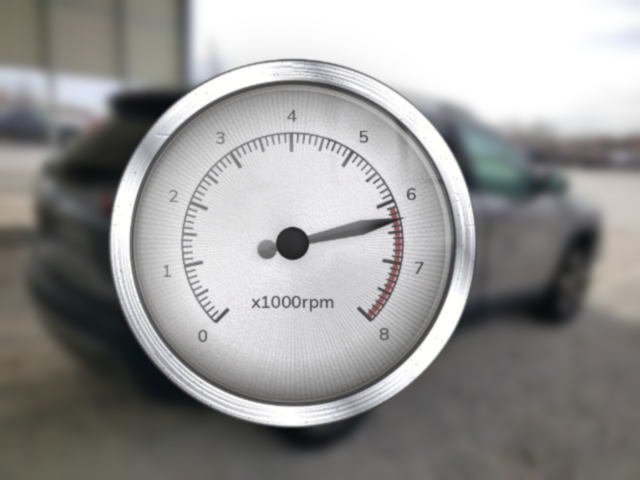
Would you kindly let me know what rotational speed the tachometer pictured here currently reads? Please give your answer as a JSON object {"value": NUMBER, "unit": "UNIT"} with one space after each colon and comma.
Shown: {"value": 6300, "unit": "rpm"}
